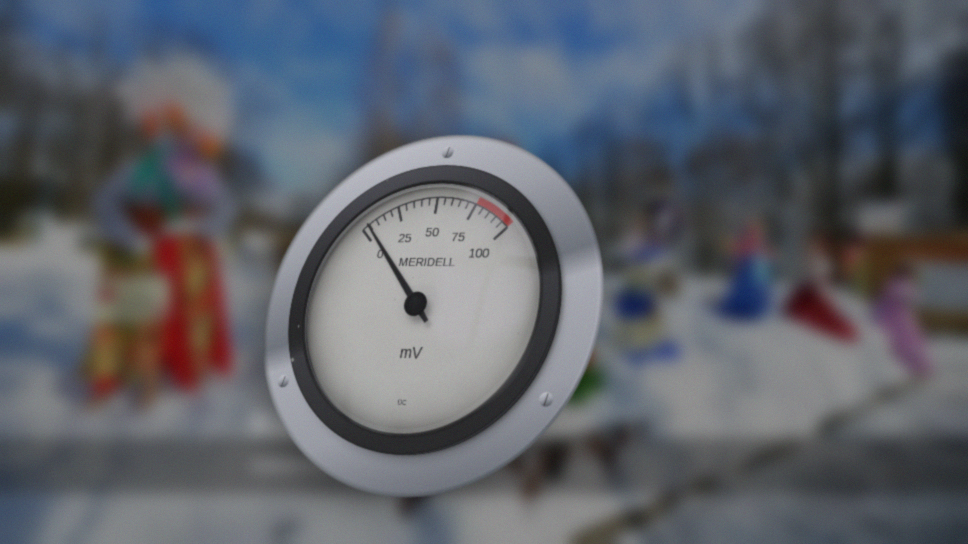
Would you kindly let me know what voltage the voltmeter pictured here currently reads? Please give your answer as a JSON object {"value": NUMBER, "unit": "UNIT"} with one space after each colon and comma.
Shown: {"value": 5, "unit": "mV"}
